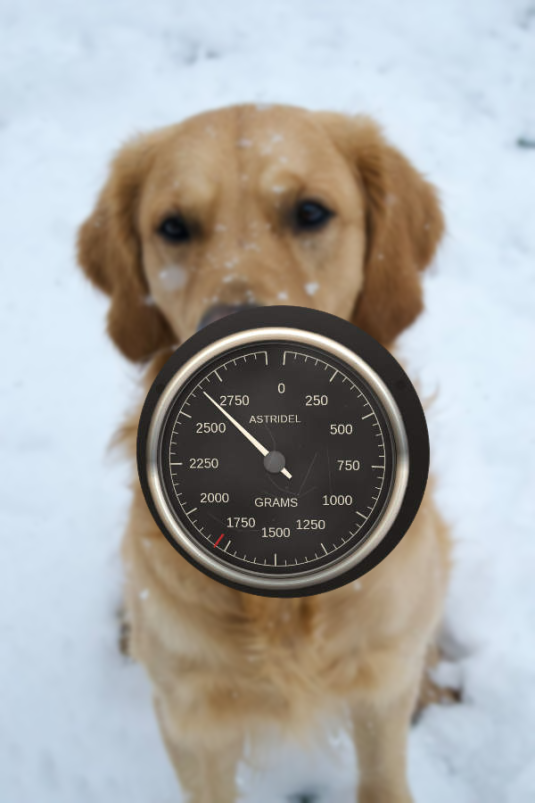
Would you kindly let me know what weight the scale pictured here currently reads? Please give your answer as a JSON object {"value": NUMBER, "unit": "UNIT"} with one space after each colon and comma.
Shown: {"value": 2650, "unit": "g"}
